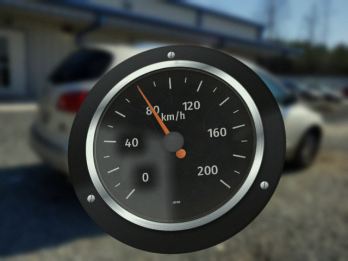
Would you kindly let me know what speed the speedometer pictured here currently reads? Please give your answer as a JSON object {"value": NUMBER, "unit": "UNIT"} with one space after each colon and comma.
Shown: {"value": 80, "unit": "km/h"}
